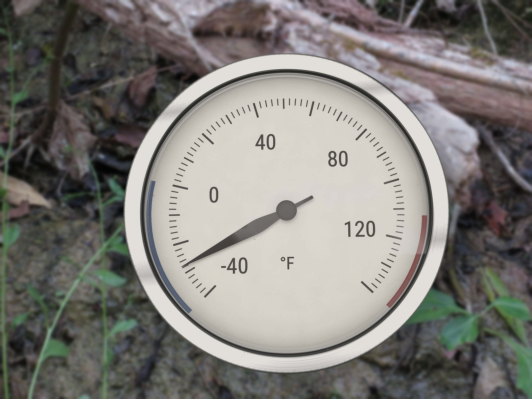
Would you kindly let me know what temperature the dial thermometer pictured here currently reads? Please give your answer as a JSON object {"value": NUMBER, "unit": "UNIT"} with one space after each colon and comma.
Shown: {"value": -28, "unit": "°F"}
